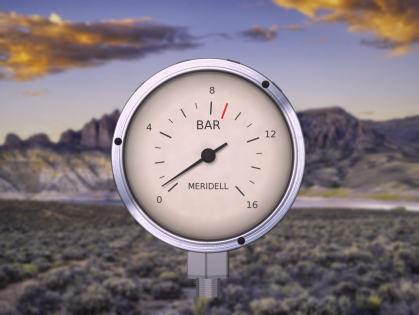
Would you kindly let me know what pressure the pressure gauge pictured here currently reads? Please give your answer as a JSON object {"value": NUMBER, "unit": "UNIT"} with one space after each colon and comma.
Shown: {"value": 0.5, "unit": "bar"}
